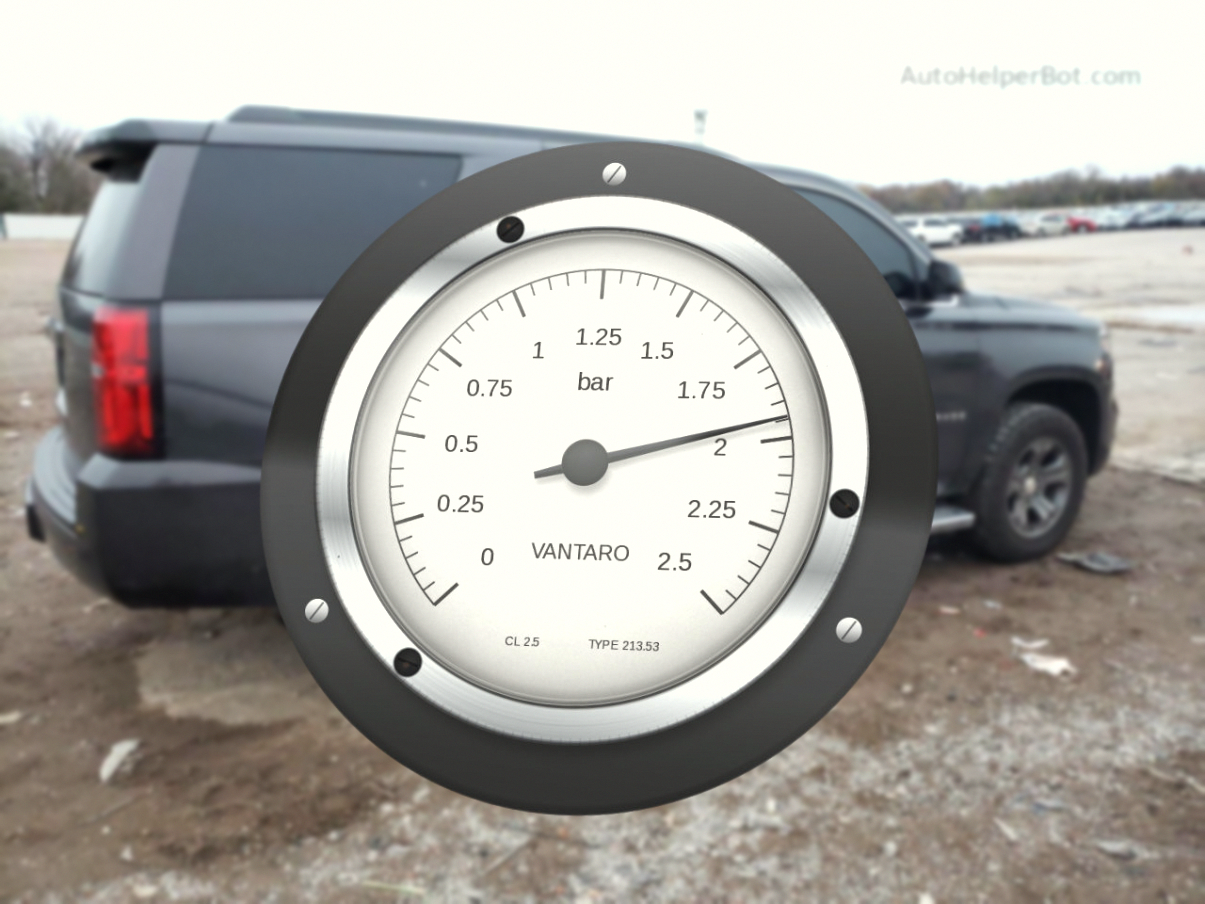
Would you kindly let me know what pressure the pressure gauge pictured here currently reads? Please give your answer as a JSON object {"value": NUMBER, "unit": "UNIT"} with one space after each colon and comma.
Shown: {"value": 1.95, "unit": "bar"}
